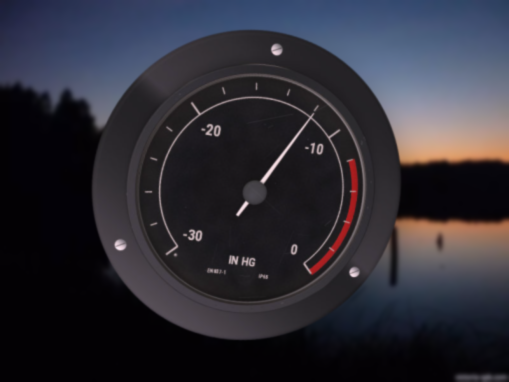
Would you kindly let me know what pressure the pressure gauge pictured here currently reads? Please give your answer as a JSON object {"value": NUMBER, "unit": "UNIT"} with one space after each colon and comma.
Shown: {"value": -12, "unit": "inHg"}
